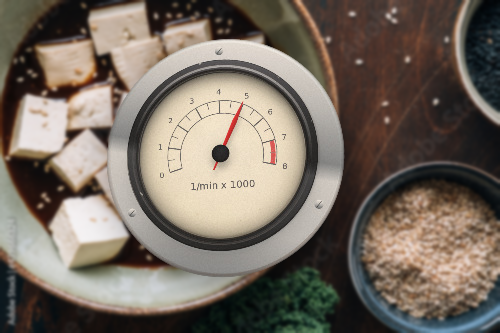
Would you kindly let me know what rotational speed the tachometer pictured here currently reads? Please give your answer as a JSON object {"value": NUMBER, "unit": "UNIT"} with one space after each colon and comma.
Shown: {"value": 5000, "unit": "rpm"}
